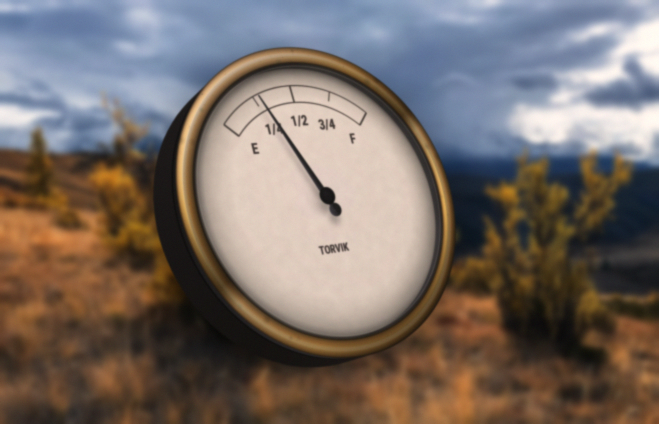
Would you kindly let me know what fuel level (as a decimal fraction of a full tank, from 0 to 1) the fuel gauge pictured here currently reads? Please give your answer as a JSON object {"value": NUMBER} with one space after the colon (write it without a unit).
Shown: {"value": 0.25}
